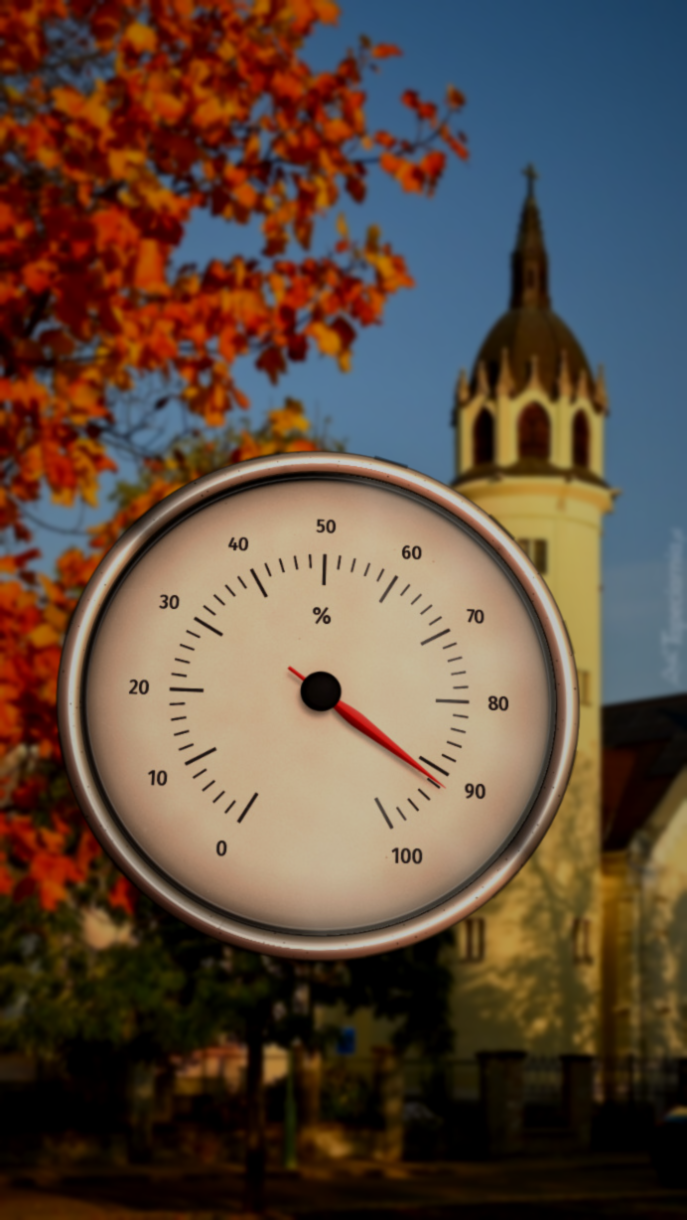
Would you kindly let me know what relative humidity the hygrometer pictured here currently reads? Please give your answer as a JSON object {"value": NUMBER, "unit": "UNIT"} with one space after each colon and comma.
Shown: {"value": 92, "unit": "%"}
